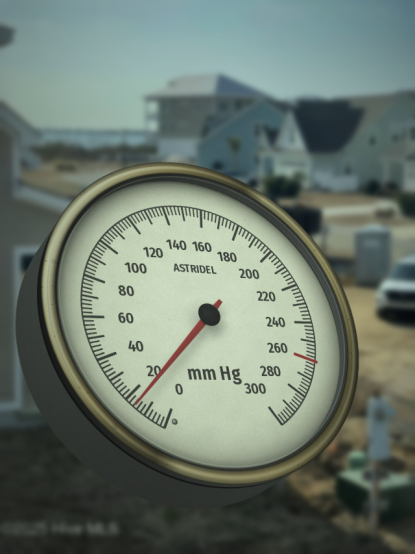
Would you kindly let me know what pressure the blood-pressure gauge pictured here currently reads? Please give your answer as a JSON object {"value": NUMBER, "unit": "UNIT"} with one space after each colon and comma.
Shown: {"value": 16, "unit": "mmHg"}
